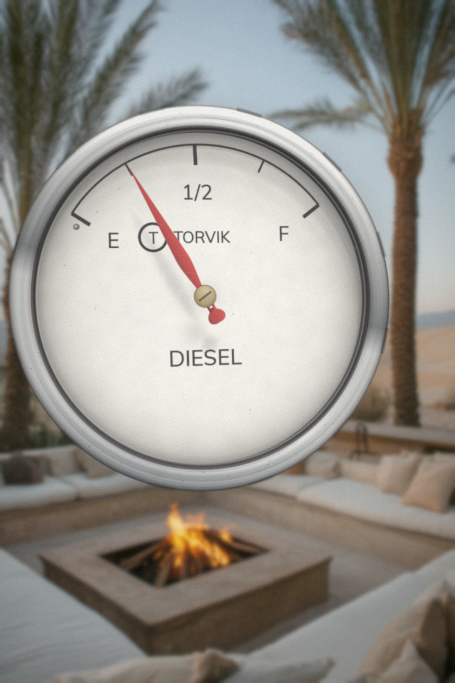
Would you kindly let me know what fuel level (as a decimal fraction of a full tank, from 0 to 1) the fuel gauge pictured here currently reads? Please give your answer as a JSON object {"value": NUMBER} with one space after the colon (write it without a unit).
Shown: {"value": 0.25}
